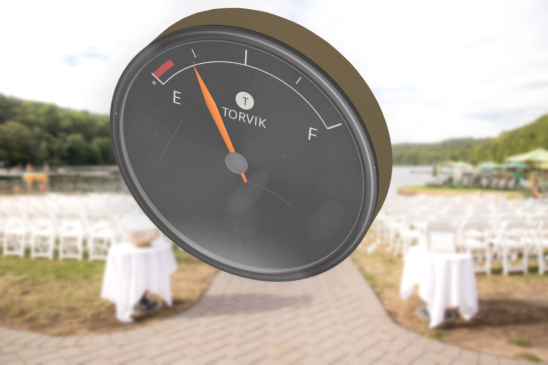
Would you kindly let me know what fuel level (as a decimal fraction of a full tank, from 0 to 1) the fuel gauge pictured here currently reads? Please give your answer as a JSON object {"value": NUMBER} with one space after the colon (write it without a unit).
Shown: {"value": 0.25}
